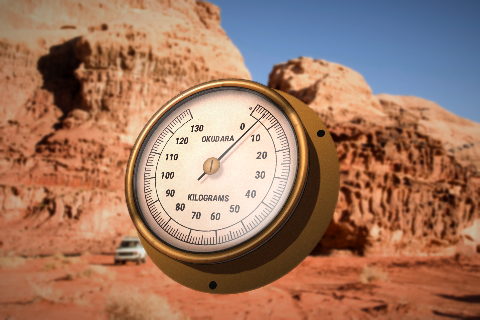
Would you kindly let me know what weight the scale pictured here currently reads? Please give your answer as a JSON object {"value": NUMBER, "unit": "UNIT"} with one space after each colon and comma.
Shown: {"value": 5, "unit": "kg"}
